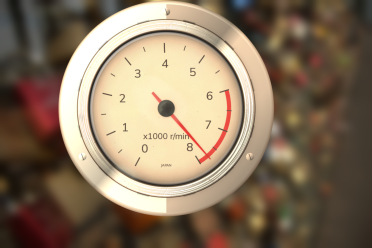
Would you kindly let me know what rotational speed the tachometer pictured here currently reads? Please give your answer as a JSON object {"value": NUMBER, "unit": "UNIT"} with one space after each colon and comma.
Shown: {"value": 7750, "unit": "rpm"}
